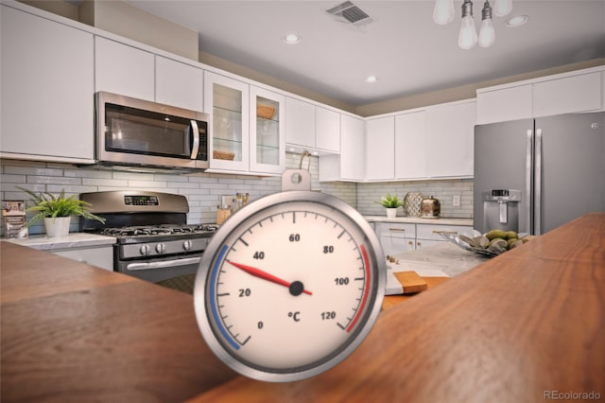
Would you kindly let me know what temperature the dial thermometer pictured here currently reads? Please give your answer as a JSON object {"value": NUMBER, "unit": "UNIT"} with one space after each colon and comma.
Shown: {"value": 32, "unit": "°C"}
